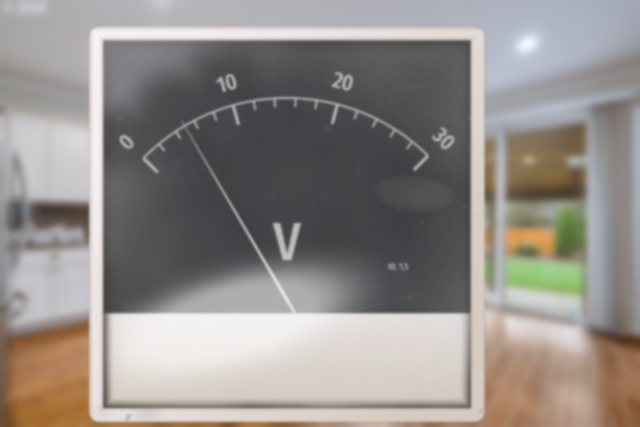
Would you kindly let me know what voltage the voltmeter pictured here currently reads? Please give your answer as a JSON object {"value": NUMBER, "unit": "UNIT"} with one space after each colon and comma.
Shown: {"value": 5, "unit": "V"}
